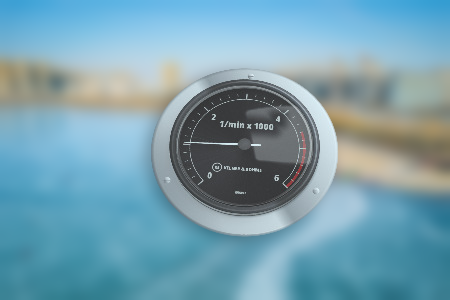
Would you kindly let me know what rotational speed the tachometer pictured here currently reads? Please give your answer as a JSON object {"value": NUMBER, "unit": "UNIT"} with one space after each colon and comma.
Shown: {"value": 1000, "unit": "rpm"}
